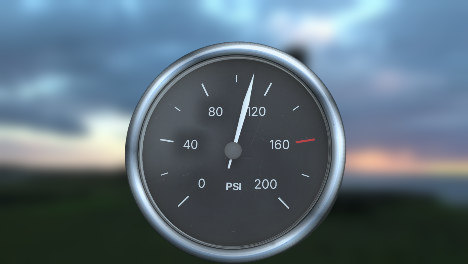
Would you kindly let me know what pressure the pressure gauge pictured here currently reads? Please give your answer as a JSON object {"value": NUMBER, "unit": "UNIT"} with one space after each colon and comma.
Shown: {"value": 110, "unit": "psi"}
